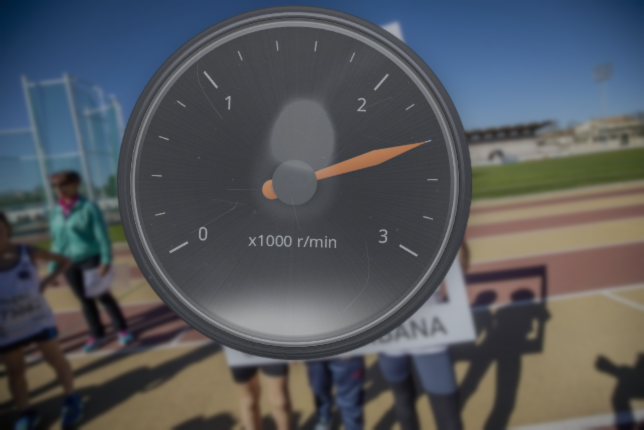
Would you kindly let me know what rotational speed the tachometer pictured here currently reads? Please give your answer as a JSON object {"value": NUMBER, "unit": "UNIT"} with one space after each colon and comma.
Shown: {"value": 2400, "unit": "rpm"}
